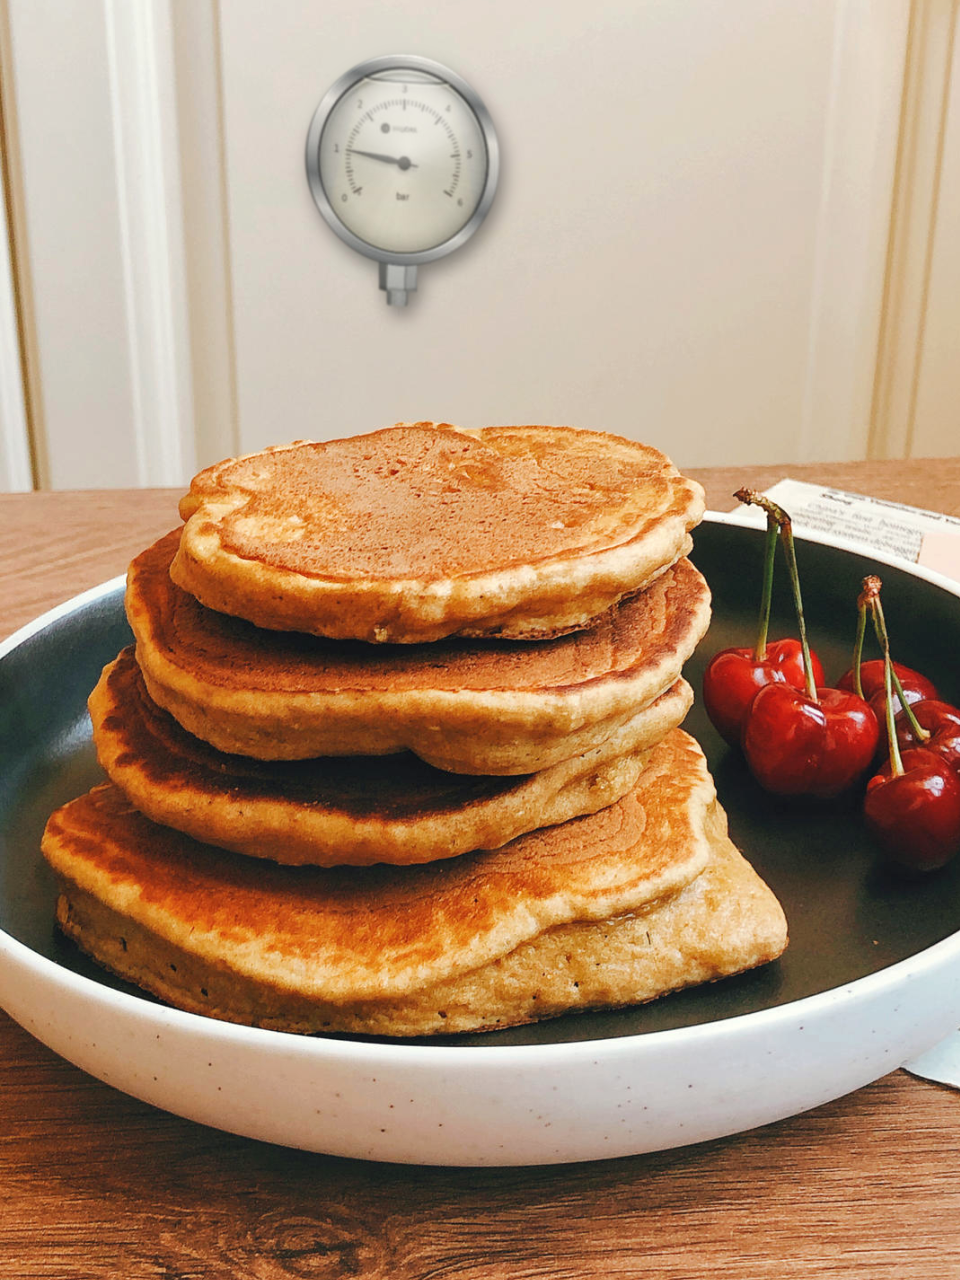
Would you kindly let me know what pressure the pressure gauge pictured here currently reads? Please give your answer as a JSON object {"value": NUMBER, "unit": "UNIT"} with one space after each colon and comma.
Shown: {"value": 1, "unit": "bar"}
